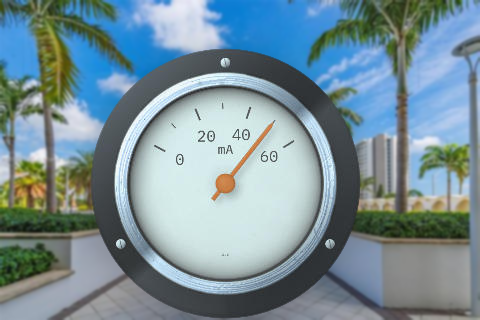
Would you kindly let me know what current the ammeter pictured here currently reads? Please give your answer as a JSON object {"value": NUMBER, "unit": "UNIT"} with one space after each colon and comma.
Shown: {"value": 50, "unit": "mA"}
